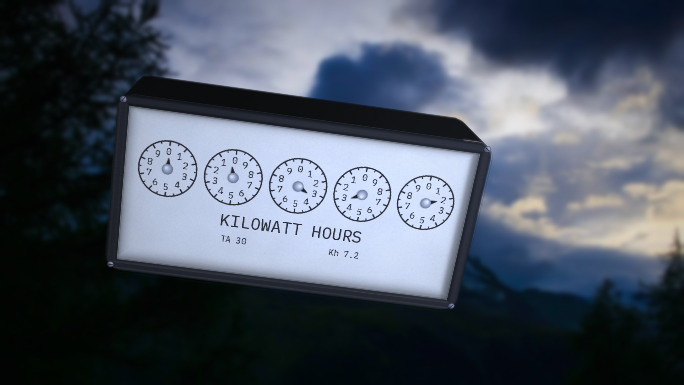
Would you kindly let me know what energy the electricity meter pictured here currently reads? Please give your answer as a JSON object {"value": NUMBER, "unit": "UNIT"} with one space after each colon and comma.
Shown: {"value": 332, "unit": "kWh"}
